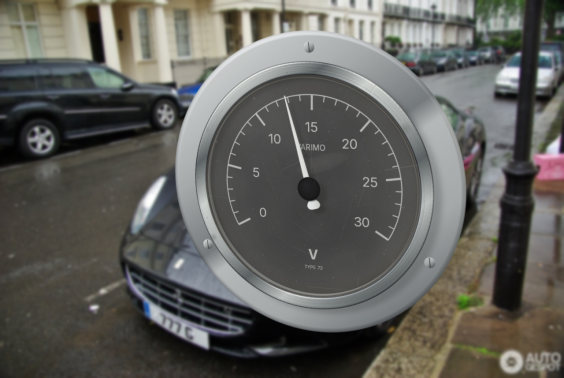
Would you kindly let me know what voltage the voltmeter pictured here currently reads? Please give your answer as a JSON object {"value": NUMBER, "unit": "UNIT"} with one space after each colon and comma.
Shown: {"value": 13, "unit": "V"}
